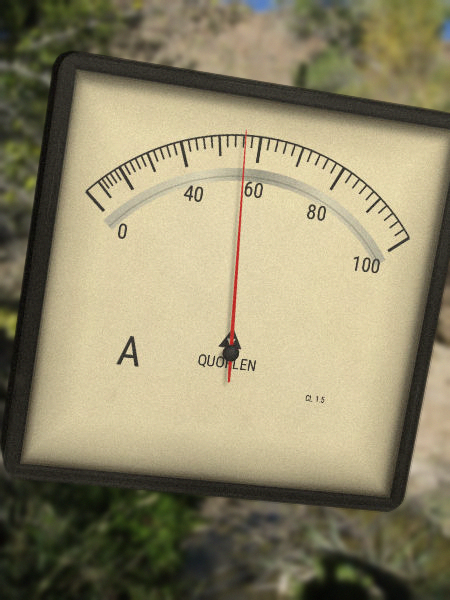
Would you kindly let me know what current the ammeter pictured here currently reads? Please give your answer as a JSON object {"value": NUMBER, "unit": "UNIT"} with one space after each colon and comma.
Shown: {"value": 56, "unit": "A"}
